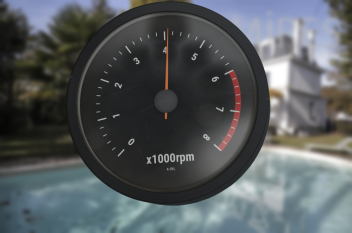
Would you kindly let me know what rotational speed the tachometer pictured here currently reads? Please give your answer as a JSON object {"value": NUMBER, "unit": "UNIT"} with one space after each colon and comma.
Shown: {"value": 4100, "unit": "rpm"}
